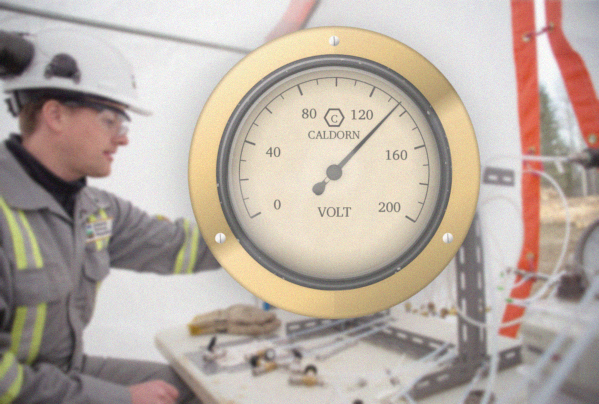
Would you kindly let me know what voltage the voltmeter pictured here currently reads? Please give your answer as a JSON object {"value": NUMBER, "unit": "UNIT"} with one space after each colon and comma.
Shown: {"value": 135, "unit": "V"}
